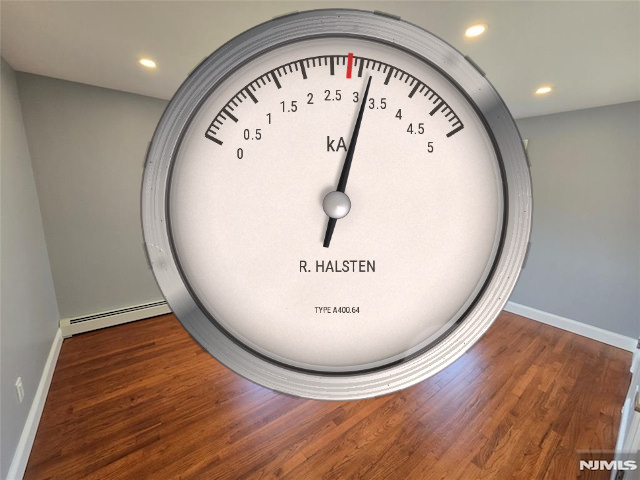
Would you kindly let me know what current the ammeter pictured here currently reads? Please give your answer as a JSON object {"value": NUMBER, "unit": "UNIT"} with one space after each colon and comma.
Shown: {"value": 3.2, "unit": "kA"}
